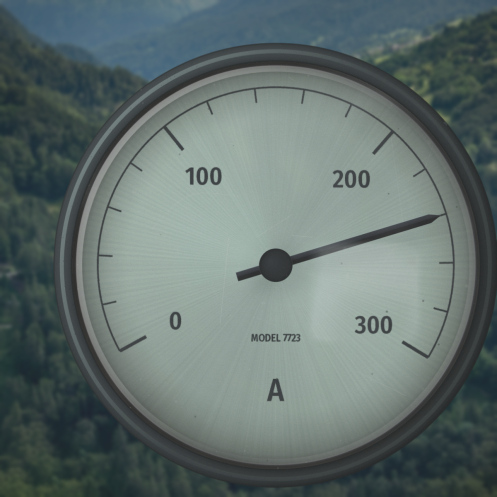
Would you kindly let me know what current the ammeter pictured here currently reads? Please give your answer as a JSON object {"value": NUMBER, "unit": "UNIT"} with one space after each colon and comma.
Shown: {"value": 240, "unit": "A"}
